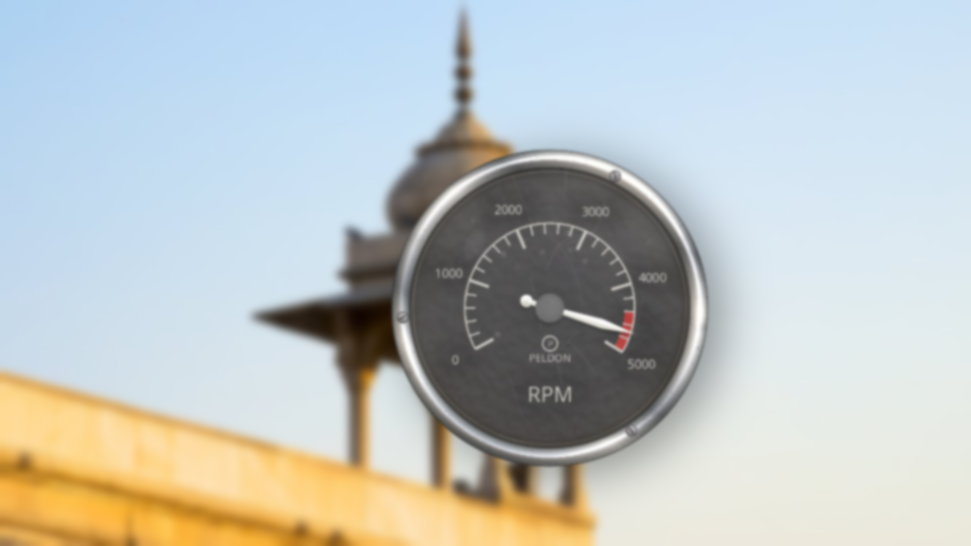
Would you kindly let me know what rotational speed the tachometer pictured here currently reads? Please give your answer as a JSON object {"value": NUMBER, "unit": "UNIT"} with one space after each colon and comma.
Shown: {"value": 4700, "unit": "rpm"}
